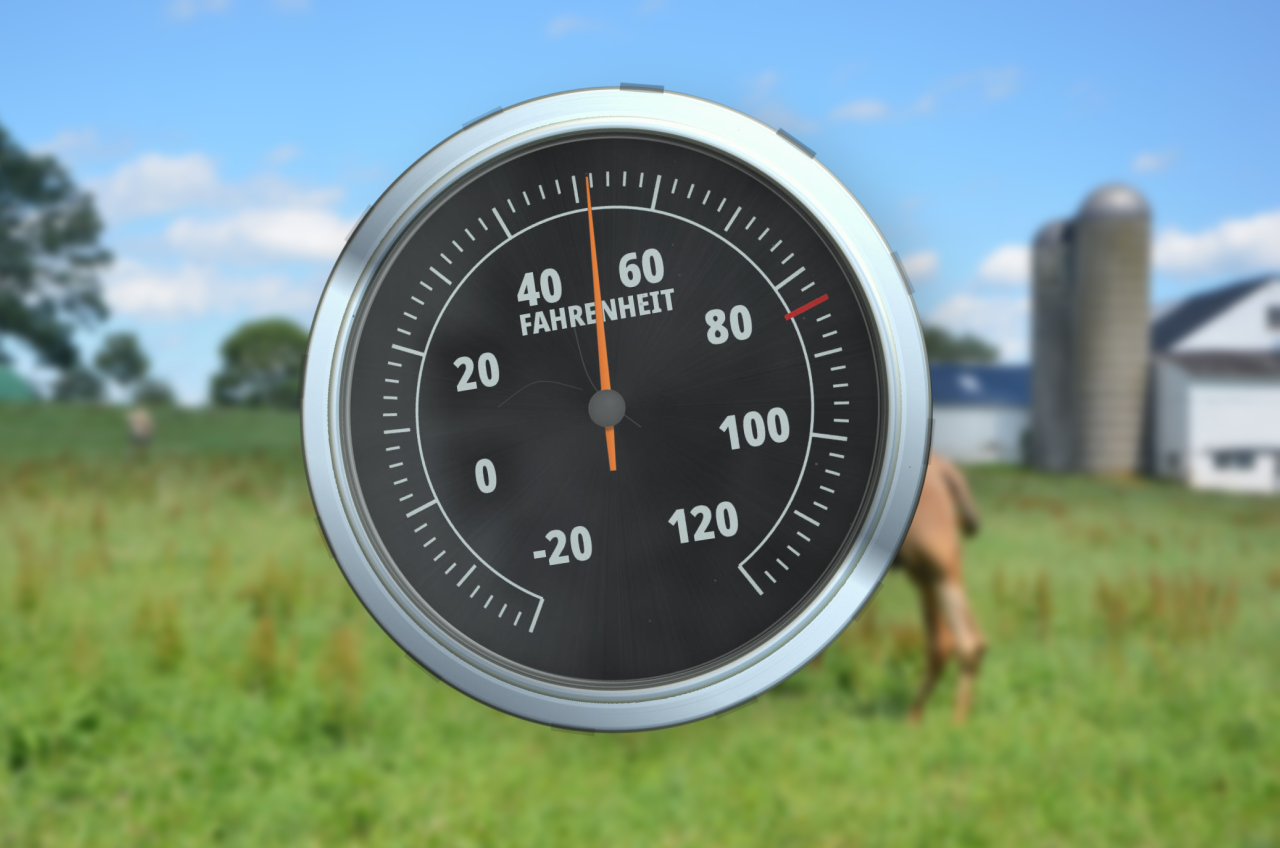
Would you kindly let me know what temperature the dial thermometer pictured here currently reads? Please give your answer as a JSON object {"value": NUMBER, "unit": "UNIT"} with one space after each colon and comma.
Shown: {"value": 52, "unit": "°F"}
